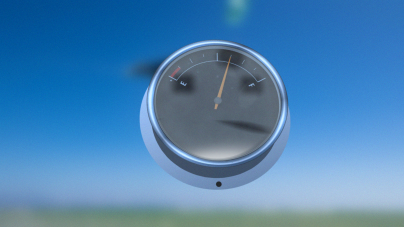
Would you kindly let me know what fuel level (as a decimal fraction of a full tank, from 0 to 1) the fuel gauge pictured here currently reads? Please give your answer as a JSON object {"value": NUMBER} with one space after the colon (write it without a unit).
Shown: {"value": 0.625}
